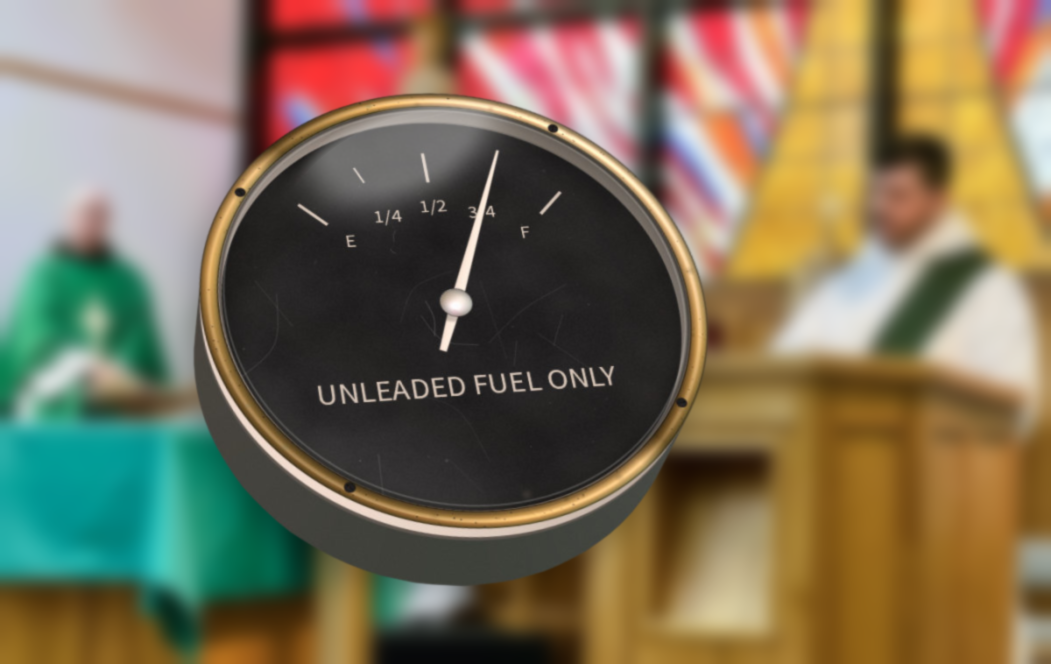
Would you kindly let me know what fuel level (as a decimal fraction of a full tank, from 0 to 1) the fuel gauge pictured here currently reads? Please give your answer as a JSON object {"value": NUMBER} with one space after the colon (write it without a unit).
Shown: {"value": 0.75}
